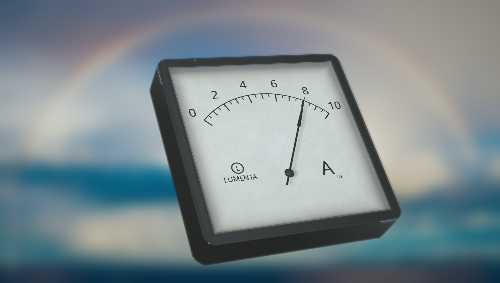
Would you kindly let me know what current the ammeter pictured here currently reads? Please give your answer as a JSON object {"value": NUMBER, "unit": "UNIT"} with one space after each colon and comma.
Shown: {"value": 8, "unit": "A"}
